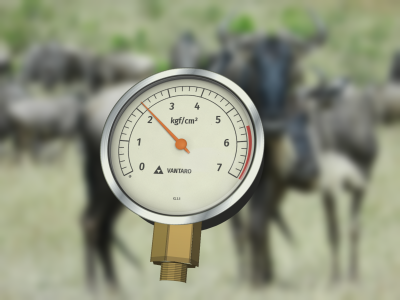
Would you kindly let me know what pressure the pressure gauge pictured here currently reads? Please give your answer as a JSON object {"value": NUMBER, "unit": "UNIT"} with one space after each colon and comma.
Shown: {"value": 2.2, "unit": "kg/cm²"}
